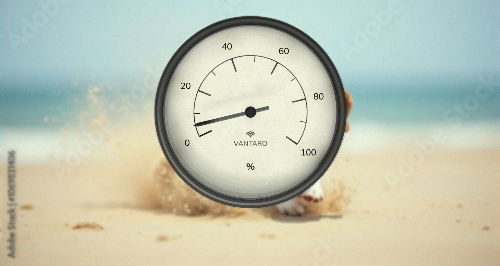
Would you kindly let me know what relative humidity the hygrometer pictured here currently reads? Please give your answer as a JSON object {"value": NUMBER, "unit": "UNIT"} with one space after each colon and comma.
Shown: {"value": 5, "unit": "%"}
